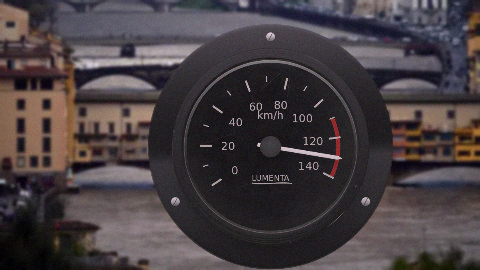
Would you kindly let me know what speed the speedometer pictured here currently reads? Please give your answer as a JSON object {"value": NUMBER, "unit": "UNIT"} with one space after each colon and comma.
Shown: {"value": 130, "unit": "km/h"}
